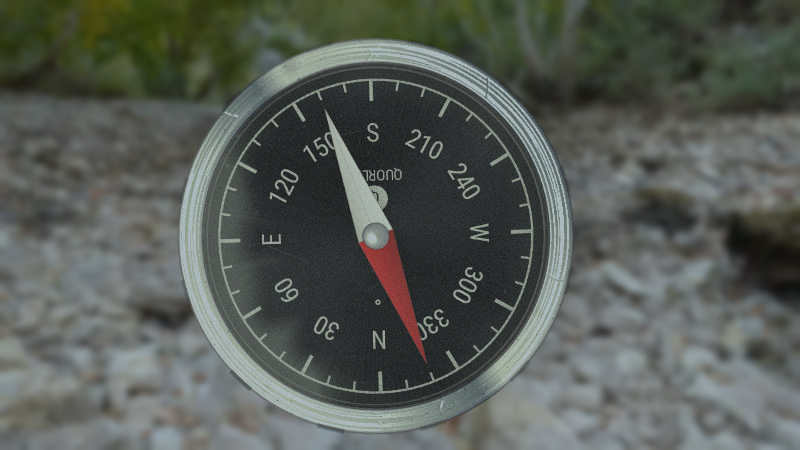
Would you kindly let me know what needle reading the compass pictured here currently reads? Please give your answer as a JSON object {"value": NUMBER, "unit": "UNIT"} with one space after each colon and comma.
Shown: {"value": 340, "unit": "°"}
